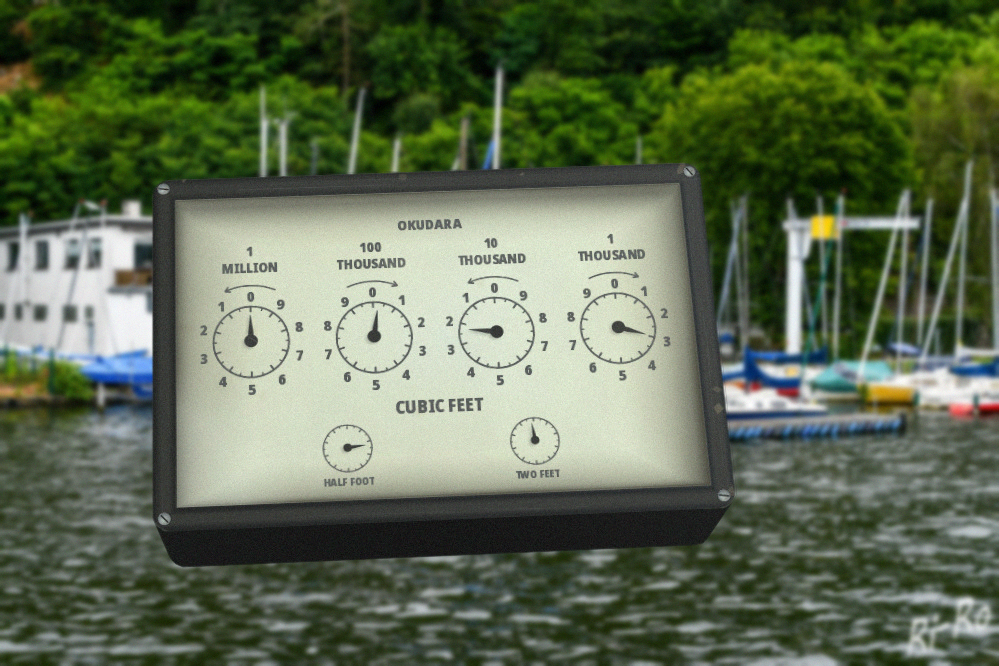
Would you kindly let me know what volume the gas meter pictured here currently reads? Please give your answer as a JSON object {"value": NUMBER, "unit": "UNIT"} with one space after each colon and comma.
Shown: {"value": 2300, "unit": "ft³"}
